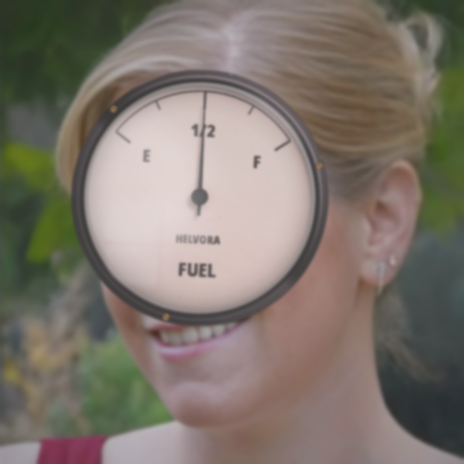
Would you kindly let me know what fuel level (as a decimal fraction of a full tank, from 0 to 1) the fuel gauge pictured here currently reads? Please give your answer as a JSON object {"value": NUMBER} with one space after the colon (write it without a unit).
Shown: {"value": 0.5}
